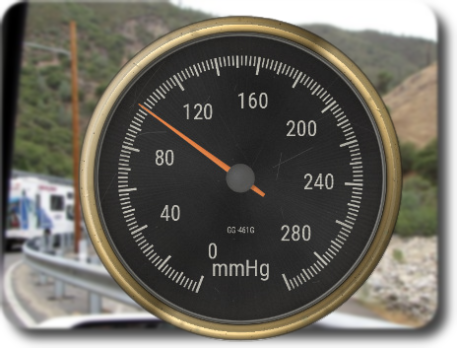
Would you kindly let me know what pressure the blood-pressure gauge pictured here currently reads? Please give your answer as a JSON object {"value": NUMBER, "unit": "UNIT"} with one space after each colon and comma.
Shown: {"value": 100, "unit": "mmHg"}
